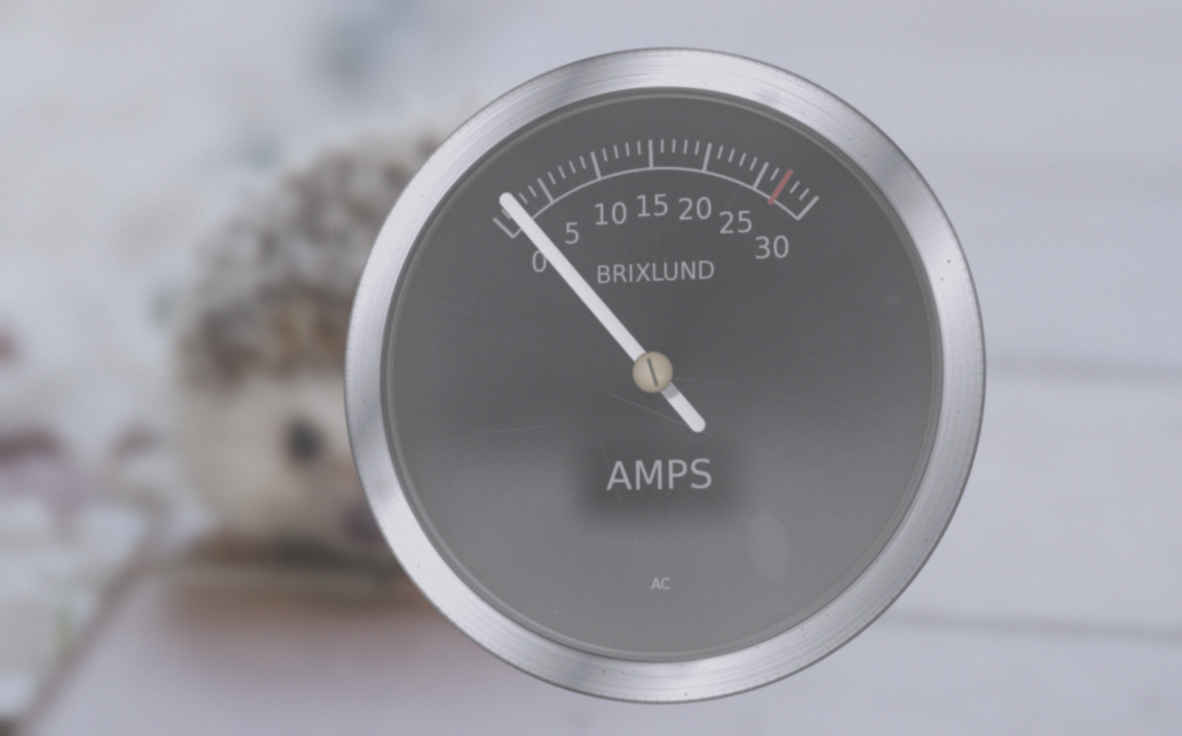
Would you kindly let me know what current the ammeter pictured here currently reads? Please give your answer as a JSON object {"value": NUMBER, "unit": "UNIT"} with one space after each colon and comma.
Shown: {"value": 2, "unit": "A"}
